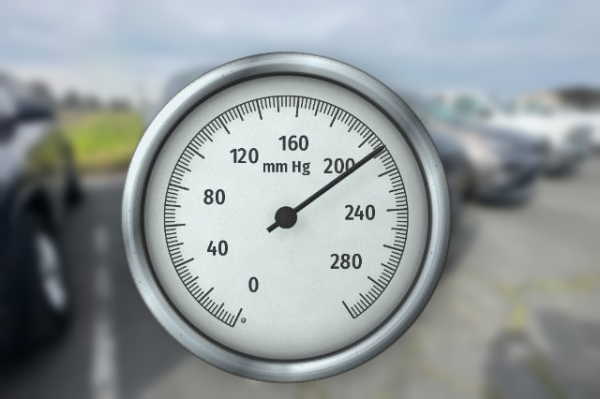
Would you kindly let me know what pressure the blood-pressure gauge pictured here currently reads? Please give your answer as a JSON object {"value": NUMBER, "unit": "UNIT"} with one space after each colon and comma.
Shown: {"value": 208, "unit": "mmHg"}
